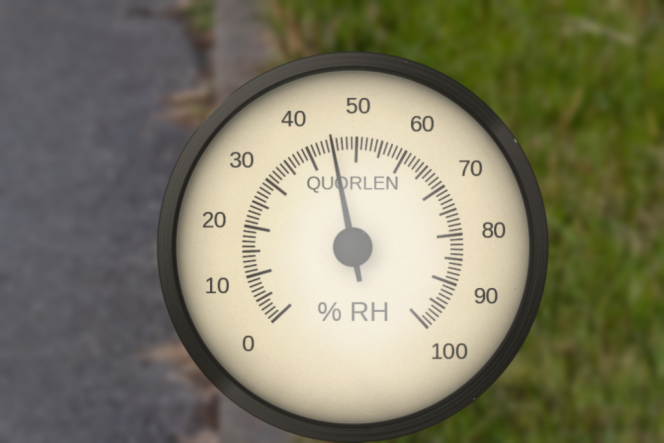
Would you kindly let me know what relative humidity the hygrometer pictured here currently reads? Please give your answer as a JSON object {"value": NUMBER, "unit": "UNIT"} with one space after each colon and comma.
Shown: {"value": 45, "unit": "%"}
